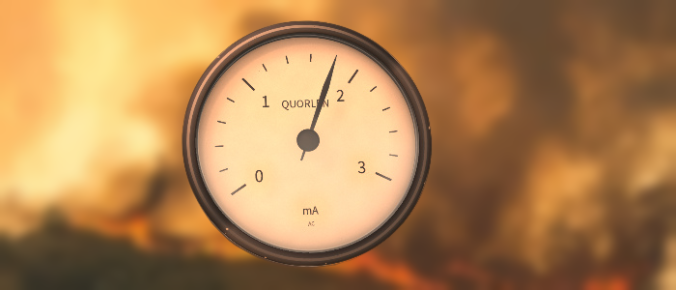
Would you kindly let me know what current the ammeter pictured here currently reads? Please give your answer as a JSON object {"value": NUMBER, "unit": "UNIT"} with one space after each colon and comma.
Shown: {"value": 1.8, "unit": "mA"}
